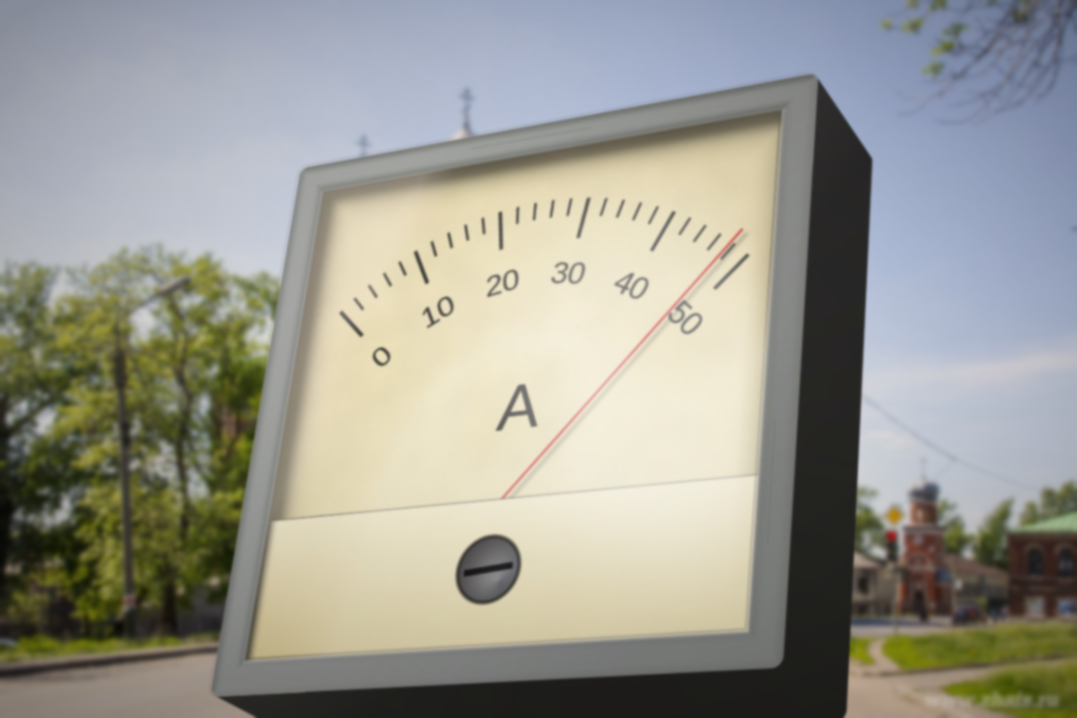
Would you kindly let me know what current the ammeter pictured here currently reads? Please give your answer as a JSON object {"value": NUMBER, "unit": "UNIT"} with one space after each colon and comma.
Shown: {"value": 48, "unit": "A"}
